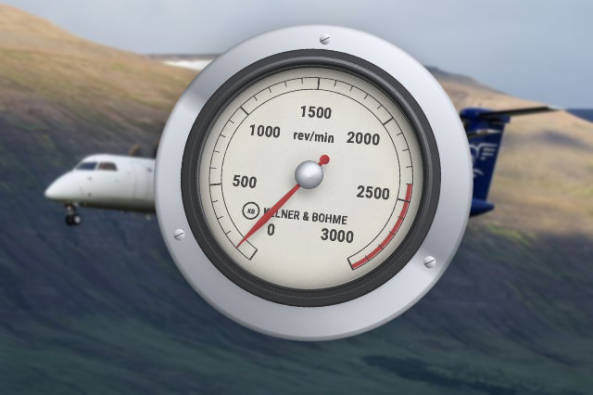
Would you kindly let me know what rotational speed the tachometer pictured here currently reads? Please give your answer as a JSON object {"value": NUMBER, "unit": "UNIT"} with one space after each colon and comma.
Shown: {"value": 100, "unit": "rpm"}
